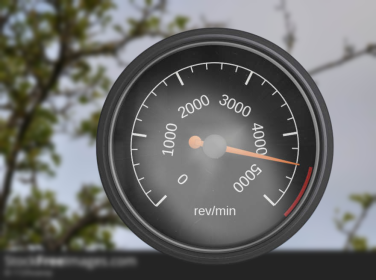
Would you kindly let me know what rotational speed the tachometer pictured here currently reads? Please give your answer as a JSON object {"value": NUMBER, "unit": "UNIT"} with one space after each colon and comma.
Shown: {"value": 4400, "unit": "rpm"}
